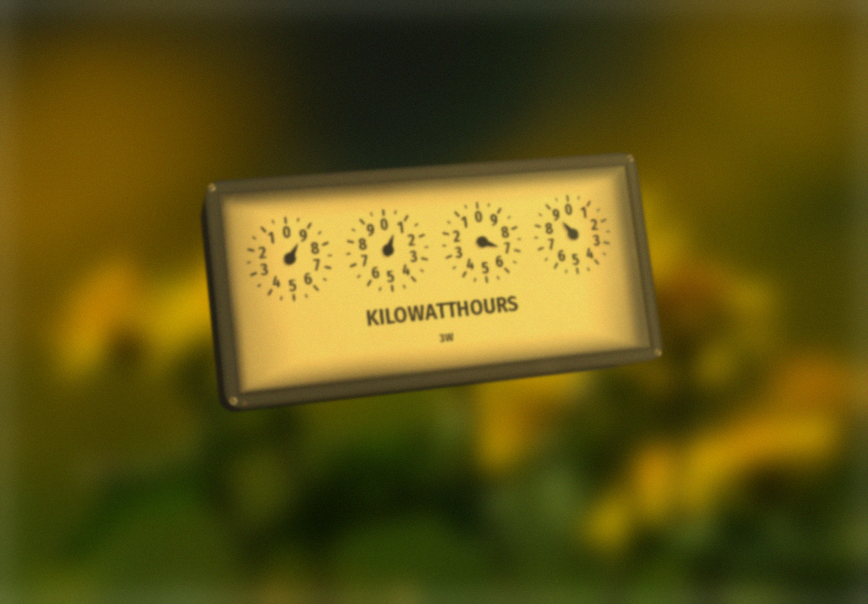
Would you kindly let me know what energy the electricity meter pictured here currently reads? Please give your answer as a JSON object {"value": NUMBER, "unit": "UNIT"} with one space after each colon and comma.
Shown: {"value": 9069, "unit": "kWh"}
